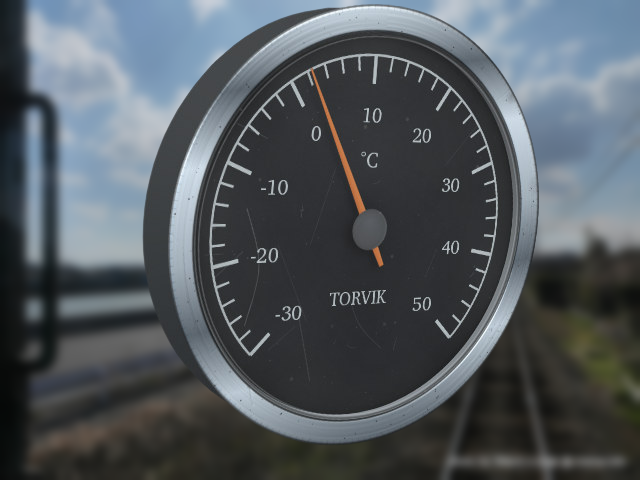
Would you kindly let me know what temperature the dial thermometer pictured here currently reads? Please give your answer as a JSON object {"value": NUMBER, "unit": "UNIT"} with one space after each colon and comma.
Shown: {"value": 2, "unit": "°C"}
